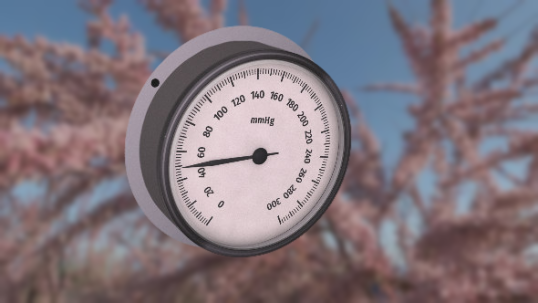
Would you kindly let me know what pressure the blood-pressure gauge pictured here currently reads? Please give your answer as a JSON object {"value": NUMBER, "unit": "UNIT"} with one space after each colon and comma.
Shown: {"value": 50, "unit": "mmHg"}
